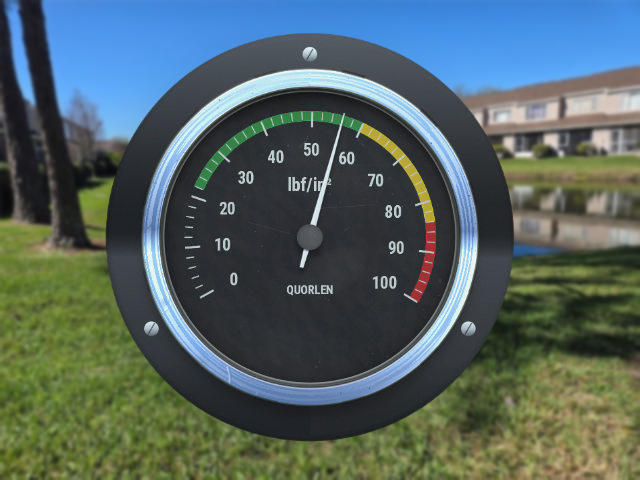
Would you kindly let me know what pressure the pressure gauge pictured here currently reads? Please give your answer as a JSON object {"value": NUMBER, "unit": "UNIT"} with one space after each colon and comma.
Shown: {"value": 56, "unit": "psi"}
